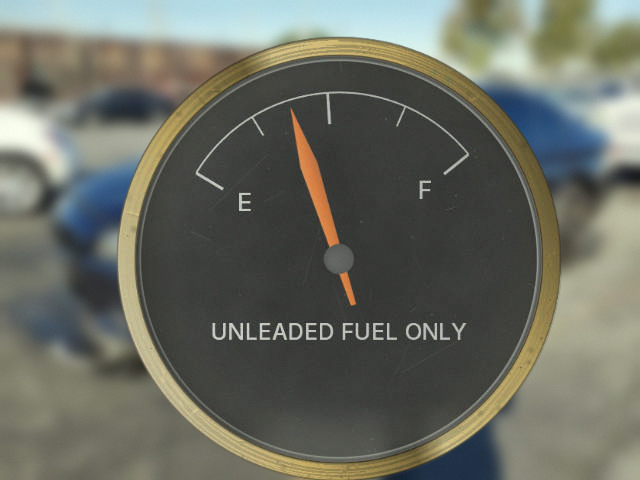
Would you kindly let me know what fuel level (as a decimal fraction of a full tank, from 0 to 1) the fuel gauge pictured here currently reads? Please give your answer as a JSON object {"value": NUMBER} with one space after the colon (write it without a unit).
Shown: {"value": 0.375}
